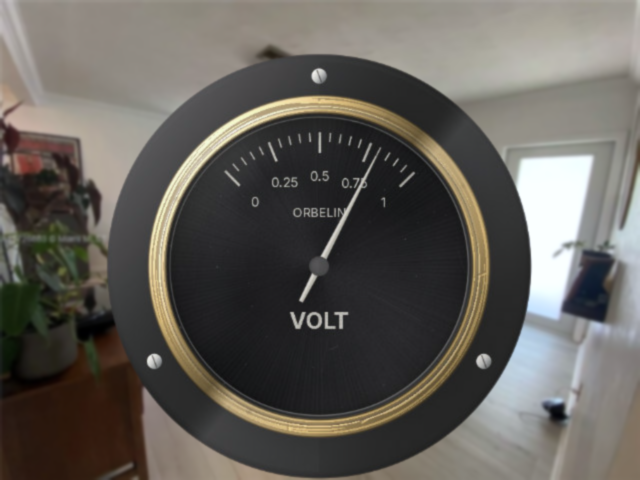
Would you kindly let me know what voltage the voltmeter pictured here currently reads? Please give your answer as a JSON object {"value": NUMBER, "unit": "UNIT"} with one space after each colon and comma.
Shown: {"value": 0.8, "unit": "V"}
